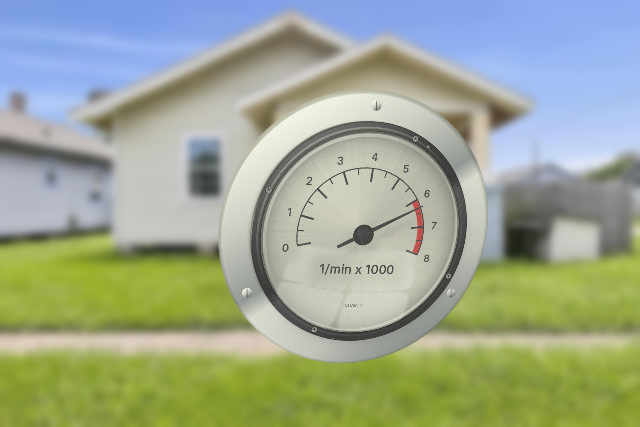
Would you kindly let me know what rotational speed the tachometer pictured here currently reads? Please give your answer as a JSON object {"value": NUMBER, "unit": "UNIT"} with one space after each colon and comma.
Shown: {"value": 6250, "unit": "rpm"}
